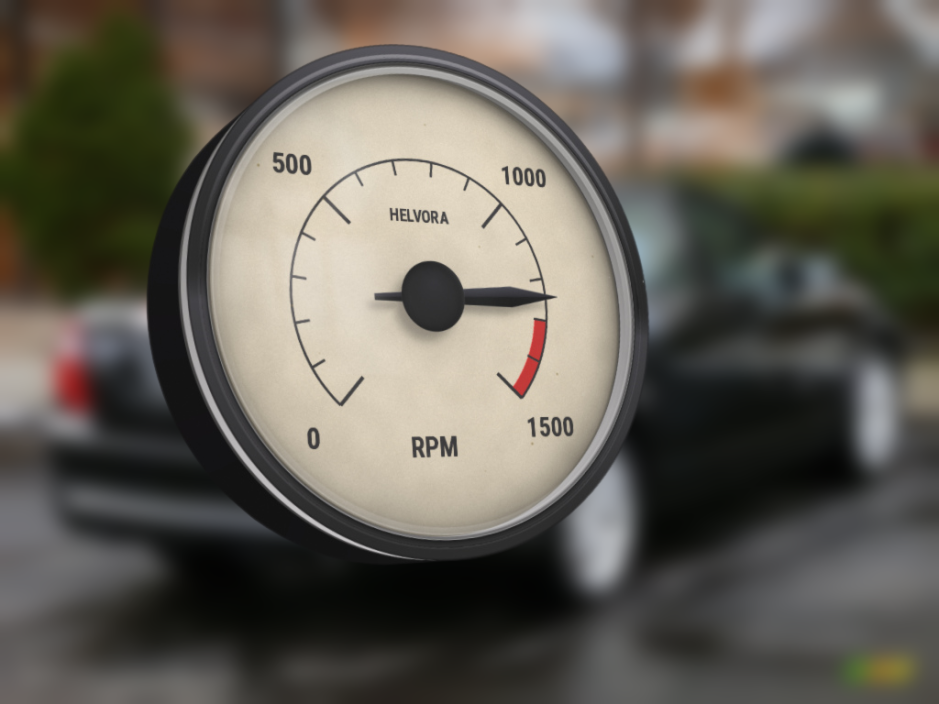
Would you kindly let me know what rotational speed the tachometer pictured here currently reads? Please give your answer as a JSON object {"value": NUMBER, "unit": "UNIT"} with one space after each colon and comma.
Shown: {"value": 1250, "unit": "rpm"}
